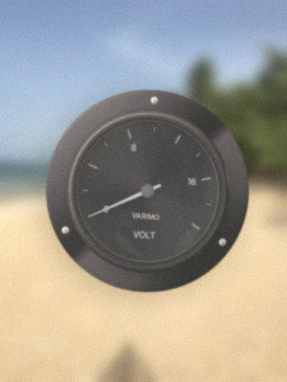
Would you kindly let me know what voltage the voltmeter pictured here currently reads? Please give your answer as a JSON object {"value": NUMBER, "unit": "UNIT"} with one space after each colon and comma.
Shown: {"value": 0, "unit": "V"}
